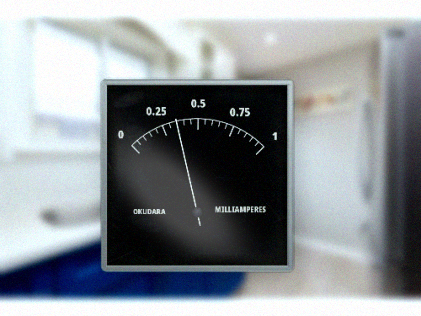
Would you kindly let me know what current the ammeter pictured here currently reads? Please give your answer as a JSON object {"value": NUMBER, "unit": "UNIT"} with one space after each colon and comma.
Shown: {"value": 0.35, "unit": "mA"}
